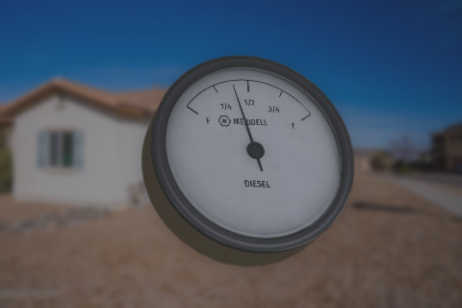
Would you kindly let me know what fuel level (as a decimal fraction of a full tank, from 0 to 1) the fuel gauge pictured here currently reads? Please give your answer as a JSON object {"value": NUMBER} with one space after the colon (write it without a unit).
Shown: {"value": 0.375}
